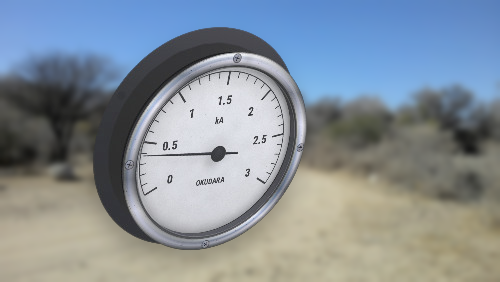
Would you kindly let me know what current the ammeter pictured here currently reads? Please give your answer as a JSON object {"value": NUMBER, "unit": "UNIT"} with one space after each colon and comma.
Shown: {"value": 0.4, "unit": "kA"}
